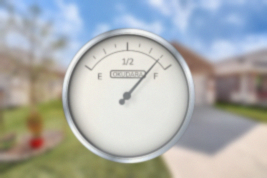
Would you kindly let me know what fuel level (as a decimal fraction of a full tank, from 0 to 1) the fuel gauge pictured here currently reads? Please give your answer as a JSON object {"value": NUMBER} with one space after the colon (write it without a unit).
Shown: {"value": 0.875}
